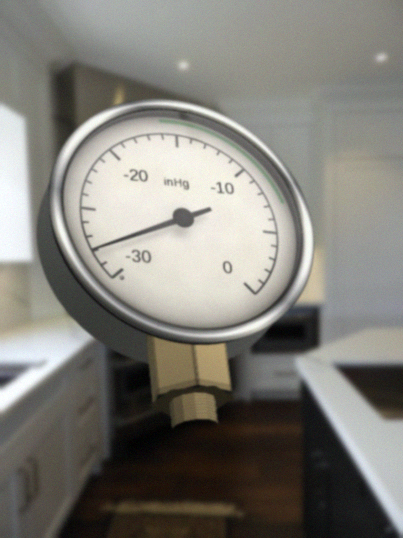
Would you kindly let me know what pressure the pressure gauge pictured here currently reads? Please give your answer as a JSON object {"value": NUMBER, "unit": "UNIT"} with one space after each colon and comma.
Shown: {"value": -28, "unit": "inHg"}
